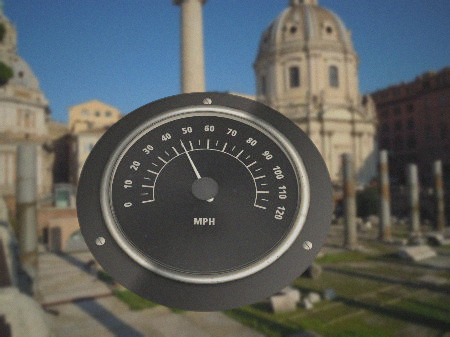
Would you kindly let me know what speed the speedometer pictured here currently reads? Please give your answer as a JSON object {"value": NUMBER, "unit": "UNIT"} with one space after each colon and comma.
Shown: {"value": 45, "unit": "mph"}
